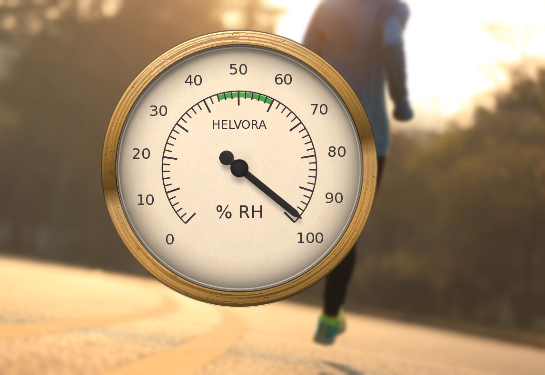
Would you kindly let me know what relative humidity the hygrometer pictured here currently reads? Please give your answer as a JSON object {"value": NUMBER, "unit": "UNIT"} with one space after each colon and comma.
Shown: {"value": 98, "unit": "%"}
